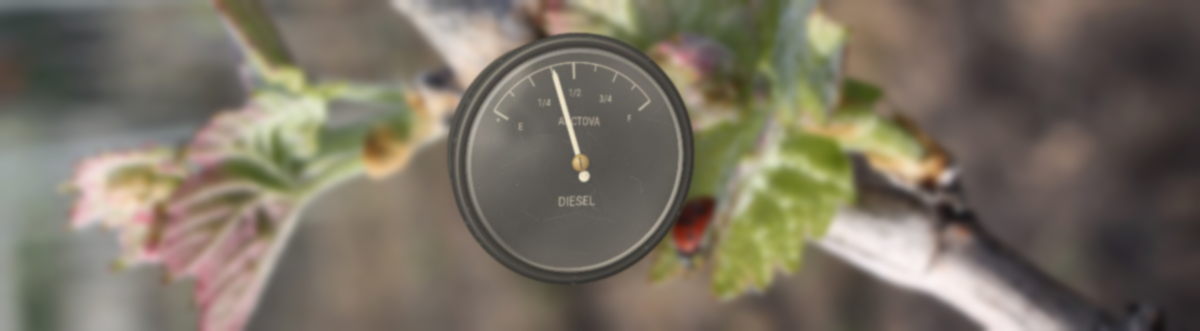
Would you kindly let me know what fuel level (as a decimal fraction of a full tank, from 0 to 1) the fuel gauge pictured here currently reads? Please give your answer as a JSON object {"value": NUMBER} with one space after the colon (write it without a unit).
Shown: {"value": 0.375}
